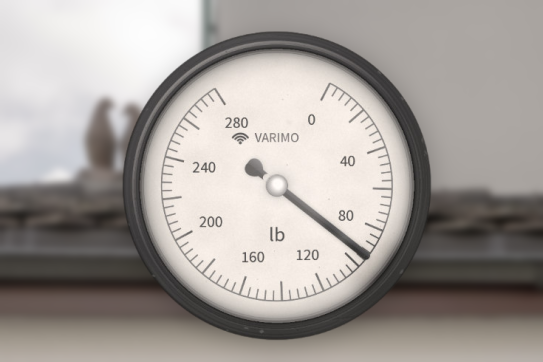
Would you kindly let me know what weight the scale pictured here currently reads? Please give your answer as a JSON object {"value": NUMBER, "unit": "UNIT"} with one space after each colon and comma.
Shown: {"value": 94, "unit": "lb"}
